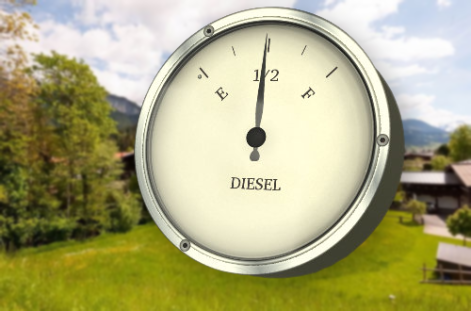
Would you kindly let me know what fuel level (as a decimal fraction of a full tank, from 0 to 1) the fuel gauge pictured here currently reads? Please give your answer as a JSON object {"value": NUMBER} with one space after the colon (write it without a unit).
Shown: {"value": 0.5}
